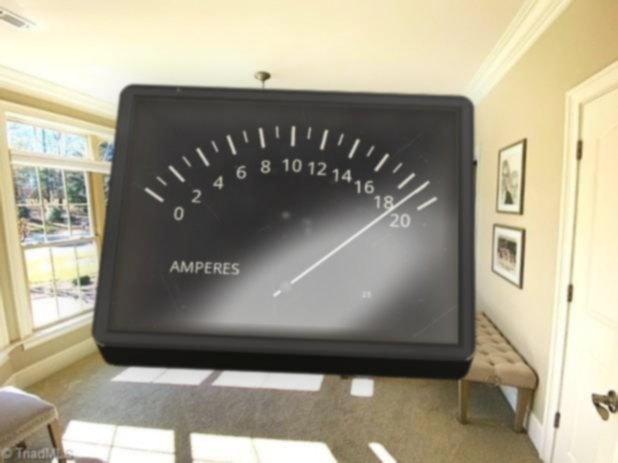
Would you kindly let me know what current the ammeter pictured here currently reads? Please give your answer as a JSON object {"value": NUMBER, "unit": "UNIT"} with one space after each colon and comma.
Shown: {"value": 19, "unit": "A"}
